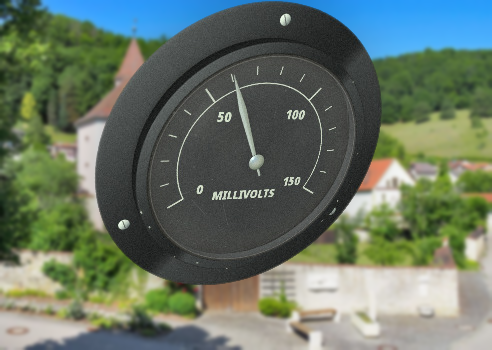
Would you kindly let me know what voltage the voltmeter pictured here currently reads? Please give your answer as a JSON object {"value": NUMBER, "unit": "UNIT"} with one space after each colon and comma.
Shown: {"value": 60, "unit": "mV"}
